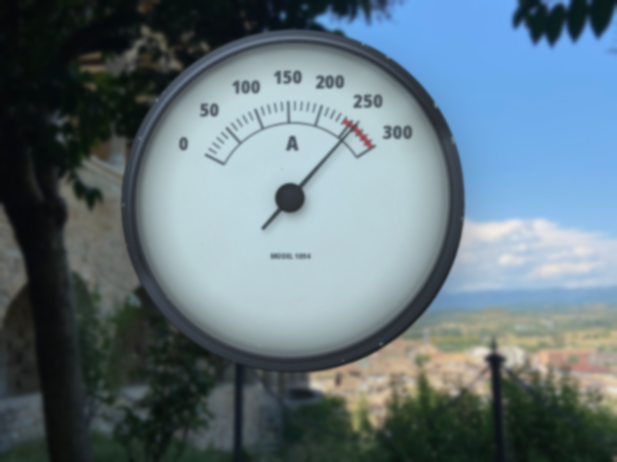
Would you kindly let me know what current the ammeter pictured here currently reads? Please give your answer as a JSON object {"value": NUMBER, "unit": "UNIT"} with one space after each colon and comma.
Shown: {"value": 260, "unit": "A"}
